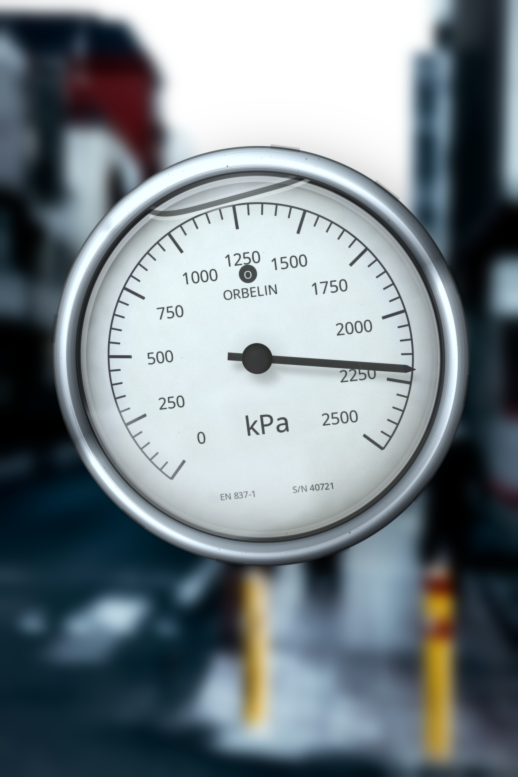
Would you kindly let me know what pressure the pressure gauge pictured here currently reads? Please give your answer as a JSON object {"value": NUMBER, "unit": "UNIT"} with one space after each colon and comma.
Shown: {"value": 2200, "unit": "kPa"}
